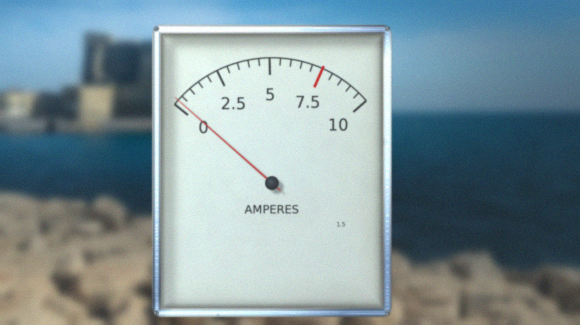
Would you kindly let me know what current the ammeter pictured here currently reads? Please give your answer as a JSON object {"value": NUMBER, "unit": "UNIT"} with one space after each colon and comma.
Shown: {"value": 0.25, "unit": "A"}
